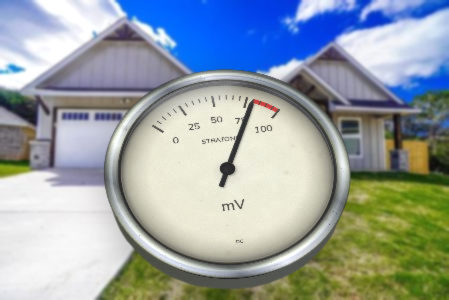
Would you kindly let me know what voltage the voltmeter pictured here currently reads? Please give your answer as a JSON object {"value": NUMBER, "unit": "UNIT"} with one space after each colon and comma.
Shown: {"value": 80, "unit": "mV"}
